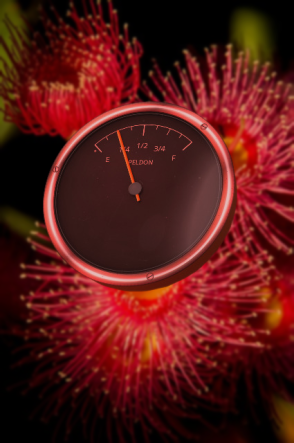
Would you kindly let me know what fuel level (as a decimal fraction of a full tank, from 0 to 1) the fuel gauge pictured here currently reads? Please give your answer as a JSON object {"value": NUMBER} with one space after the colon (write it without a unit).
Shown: {"value": 0.25}
